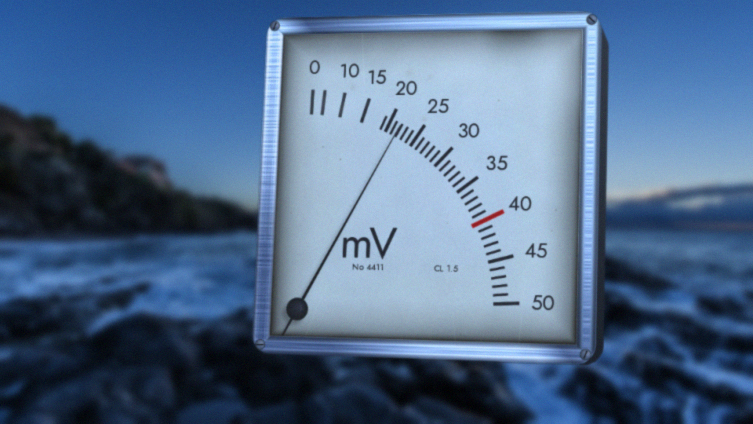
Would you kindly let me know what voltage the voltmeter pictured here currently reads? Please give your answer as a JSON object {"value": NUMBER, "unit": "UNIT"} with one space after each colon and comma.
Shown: {"value": 22, "unit": "mV"}
